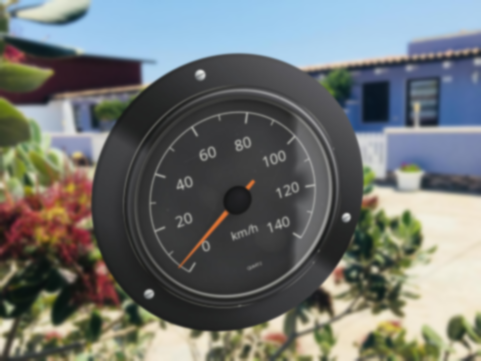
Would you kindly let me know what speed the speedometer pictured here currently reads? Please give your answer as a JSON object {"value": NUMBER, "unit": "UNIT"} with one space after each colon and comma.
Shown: {"value": 5, "unit": "km/h"}
